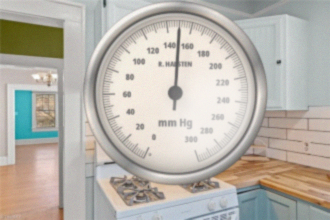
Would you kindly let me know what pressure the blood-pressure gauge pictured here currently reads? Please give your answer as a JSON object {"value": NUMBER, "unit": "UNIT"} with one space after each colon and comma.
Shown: {"value": 150, "unit": "mmHg"}
